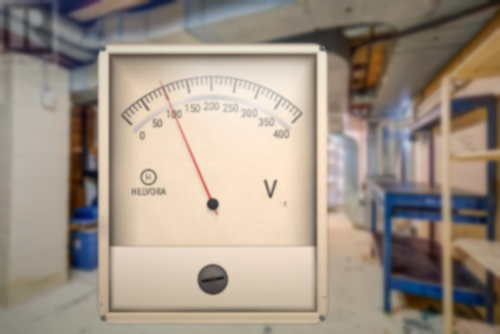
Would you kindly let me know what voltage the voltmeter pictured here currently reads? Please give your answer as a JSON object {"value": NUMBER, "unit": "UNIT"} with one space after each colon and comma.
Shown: {"value": 100, "unit": "V"}
